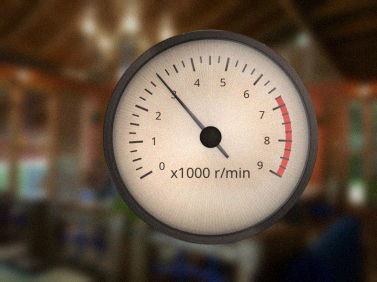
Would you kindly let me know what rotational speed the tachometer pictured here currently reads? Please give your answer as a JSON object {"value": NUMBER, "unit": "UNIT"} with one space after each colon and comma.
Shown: {"value": 3000, "unit": "rpm"}
